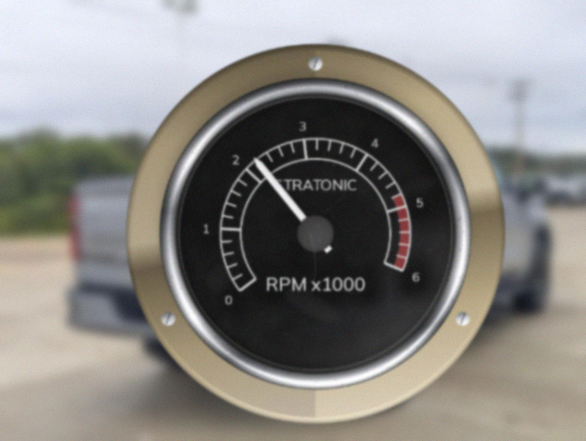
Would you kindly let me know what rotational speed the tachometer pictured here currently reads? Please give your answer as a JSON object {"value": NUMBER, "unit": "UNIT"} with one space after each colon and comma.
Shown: {"value": 2200, "unit": "rpm"}
